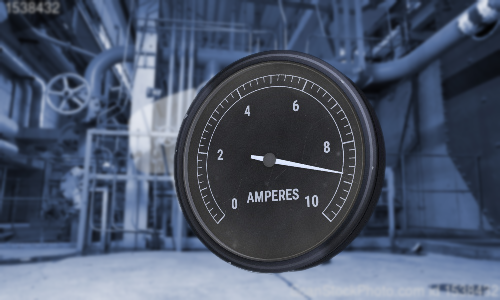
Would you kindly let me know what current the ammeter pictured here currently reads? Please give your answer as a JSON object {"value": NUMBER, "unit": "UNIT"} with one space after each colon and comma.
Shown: {"value": 8.8, "unit": "A"}
